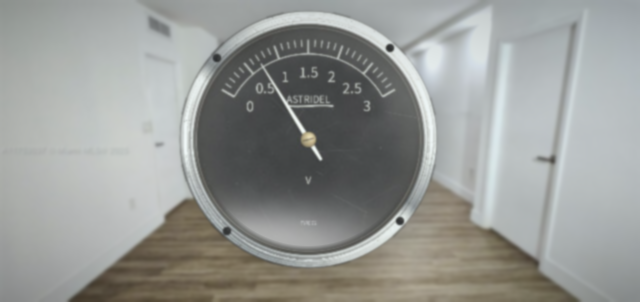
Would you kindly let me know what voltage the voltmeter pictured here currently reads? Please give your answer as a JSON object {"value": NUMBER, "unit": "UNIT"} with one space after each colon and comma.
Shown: {"value": 0.7, "unit": "V"}
